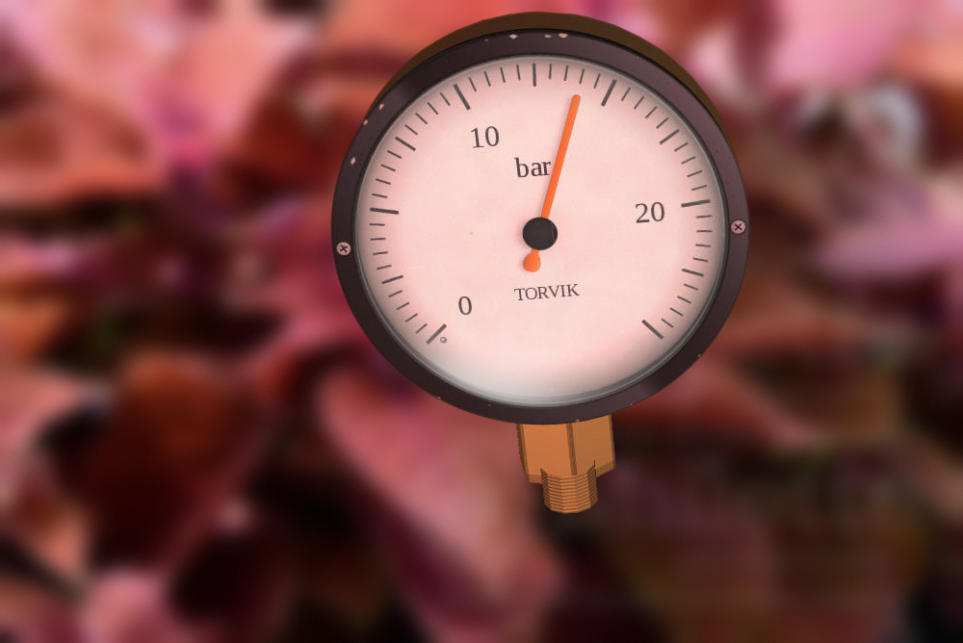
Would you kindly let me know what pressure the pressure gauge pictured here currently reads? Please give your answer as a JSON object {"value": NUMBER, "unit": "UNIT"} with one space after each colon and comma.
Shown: {"value": 14, "unit": "bar"}
